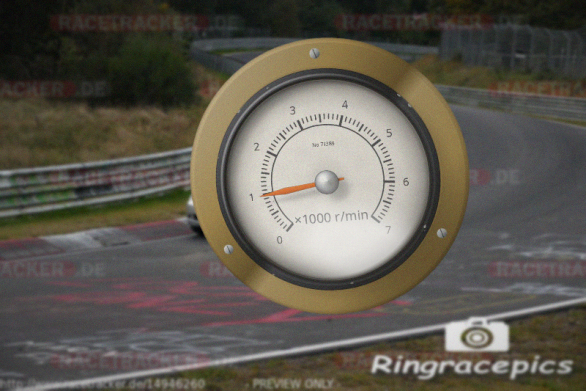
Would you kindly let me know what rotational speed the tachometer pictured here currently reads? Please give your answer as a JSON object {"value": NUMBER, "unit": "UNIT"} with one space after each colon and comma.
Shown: {"value": 1000, "unit": "rpm"}
